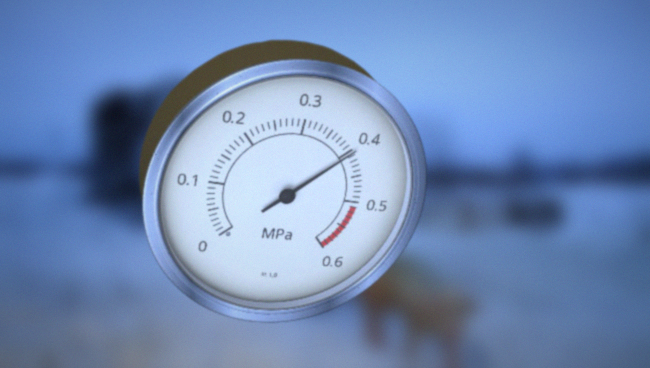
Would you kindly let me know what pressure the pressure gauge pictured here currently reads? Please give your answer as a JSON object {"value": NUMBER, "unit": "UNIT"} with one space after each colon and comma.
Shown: {"value": 0.4, "unit": "MPa"}
